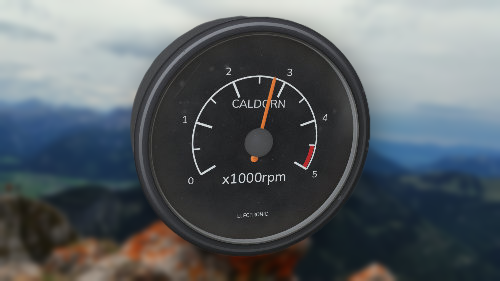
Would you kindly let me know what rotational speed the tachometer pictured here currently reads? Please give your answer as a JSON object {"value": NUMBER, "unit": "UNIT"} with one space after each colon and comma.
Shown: {"value": 2750, "unit": "rpm"}
